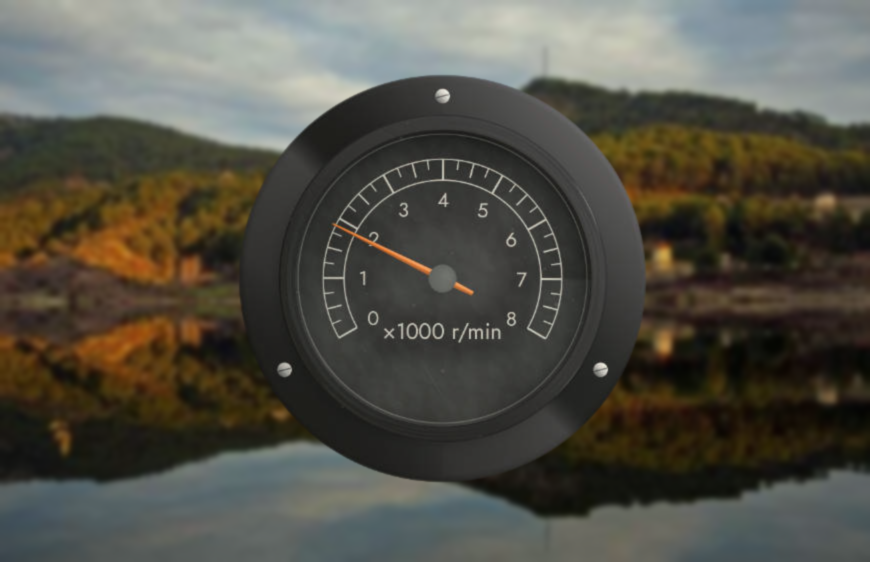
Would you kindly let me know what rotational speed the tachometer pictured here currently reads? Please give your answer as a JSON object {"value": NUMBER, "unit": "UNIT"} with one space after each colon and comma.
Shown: {"value": 1875, "unit": "rpm"}
